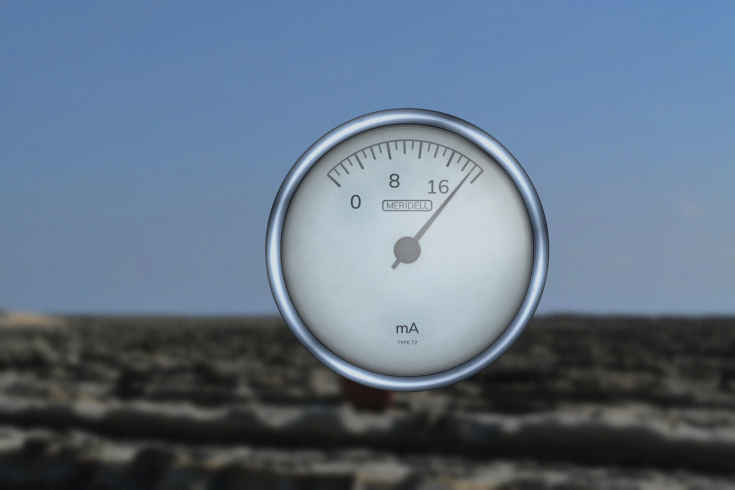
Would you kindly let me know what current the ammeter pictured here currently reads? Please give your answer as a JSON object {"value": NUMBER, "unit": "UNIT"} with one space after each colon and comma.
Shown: {"value": 19, "unit": "mA"}
